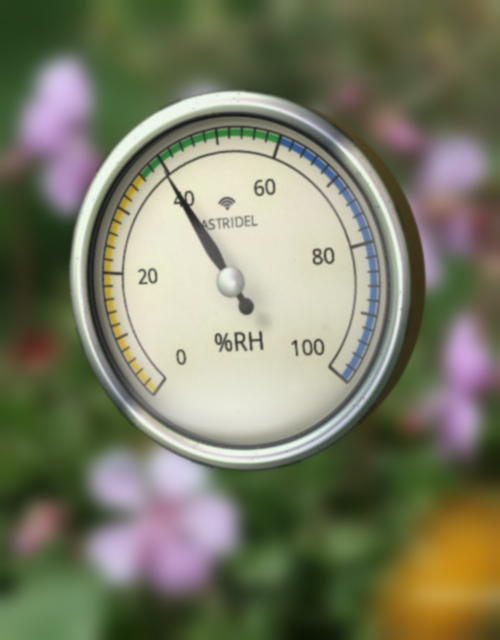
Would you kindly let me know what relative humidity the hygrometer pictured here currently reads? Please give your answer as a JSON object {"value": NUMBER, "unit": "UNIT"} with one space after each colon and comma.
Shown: {"value": 40, "unit": "%"}
